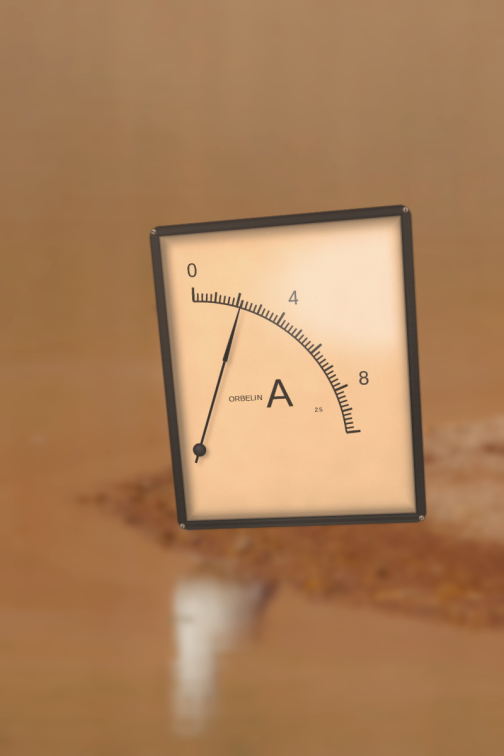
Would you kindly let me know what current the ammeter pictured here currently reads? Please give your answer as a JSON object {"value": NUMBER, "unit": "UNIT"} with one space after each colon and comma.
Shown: {"value": 2.2, "unit": "A"}
